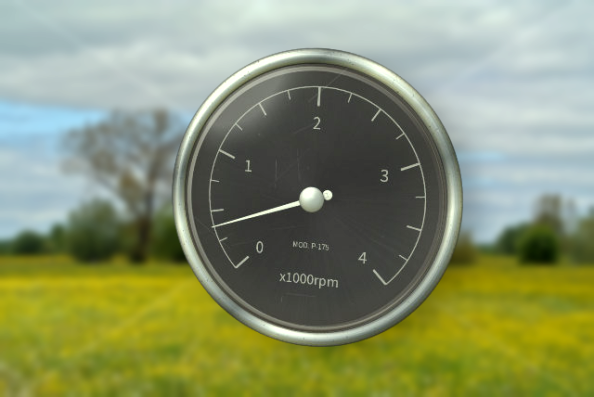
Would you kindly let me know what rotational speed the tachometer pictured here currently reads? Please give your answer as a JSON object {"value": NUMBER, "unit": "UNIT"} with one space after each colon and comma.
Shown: {"value": 375, "unit": "rpm"}
